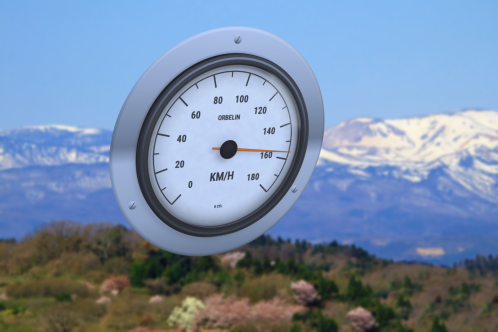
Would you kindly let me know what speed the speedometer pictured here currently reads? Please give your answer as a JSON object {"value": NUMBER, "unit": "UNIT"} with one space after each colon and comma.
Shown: {"value": 155, "unit": "km/h"}
